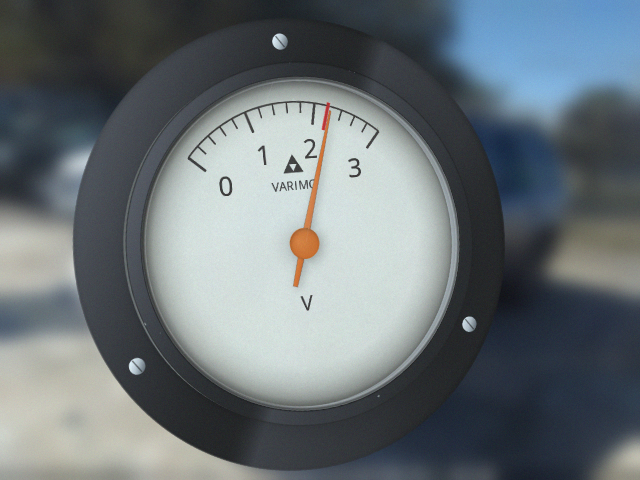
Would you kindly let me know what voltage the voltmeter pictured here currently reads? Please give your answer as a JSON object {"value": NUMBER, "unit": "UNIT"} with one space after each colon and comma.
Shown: {"value": 2.2, "unit": "V"}
